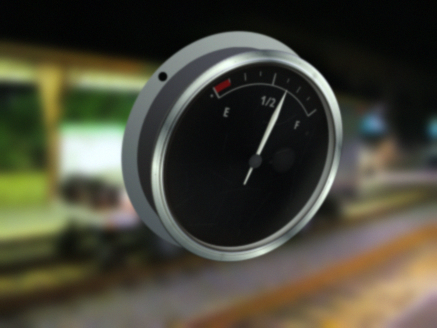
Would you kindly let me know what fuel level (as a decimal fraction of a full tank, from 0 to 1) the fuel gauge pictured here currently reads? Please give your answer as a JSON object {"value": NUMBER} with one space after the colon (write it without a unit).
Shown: {"value": 0.625}
